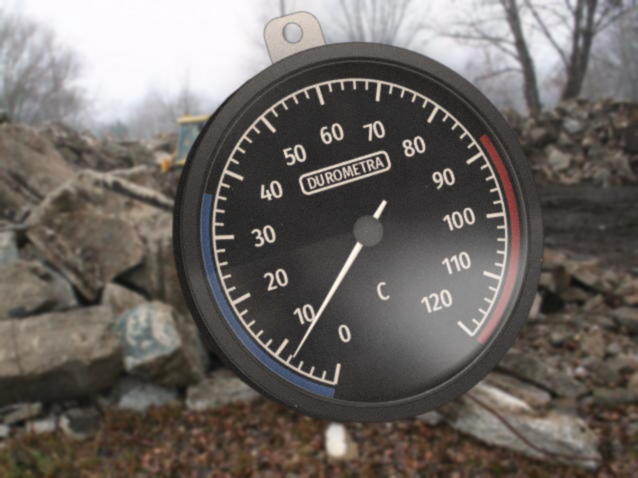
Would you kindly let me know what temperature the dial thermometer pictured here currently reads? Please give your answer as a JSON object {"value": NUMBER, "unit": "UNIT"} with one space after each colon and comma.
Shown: {"value": 8, "unit": "°C"}
